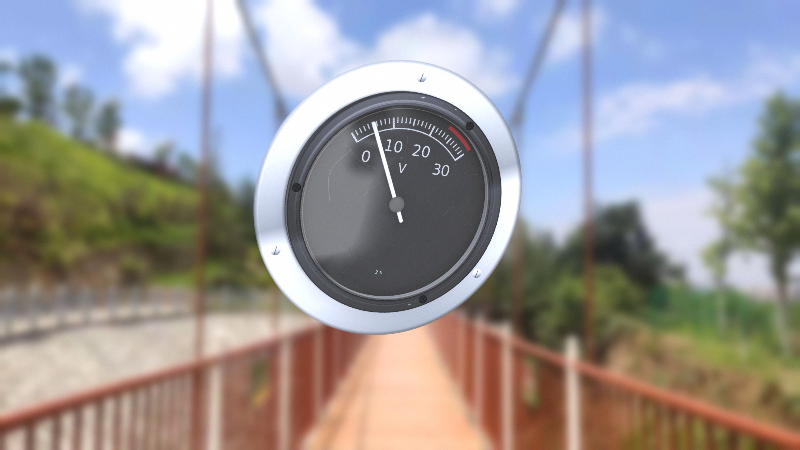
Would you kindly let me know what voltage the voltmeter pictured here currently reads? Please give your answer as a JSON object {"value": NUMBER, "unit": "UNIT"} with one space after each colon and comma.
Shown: {"value": 5, "unit": "V"}
